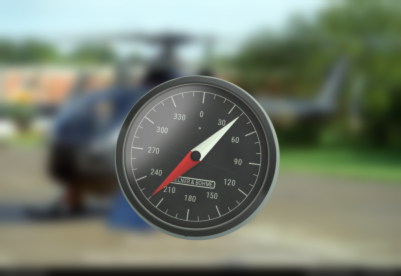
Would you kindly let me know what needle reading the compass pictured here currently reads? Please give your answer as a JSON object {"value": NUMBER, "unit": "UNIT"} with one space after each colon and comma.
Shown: {"value": 220, "unit": "°"}
